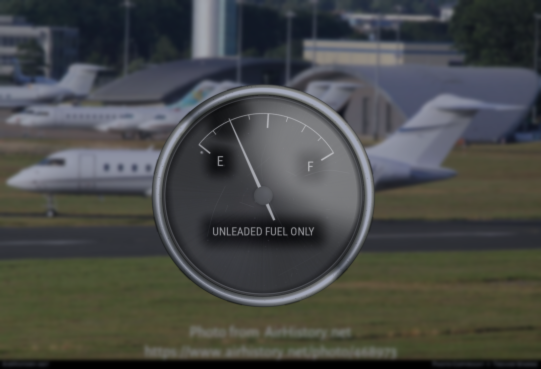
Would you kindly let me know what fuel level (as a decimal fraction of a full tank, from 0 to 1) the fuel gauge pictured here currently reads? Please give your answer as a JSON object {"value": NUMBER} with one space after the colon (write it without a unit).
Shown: {"value": 0.25}
